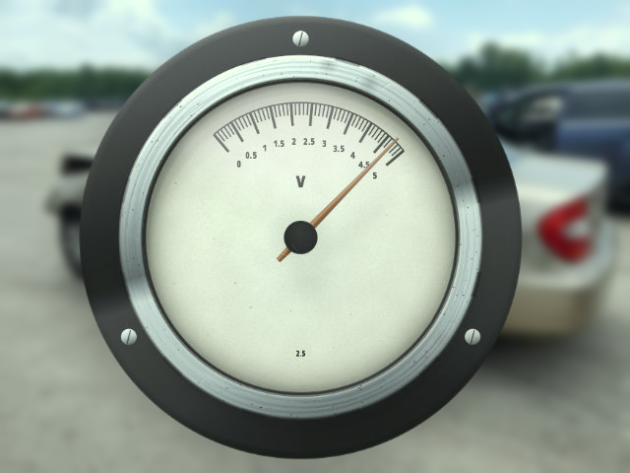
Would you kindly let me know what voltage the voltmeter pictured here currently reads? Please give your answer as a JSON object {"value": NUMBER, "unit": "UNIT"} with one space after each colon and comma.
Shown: {"value": 4.7, "unit": "V"}
